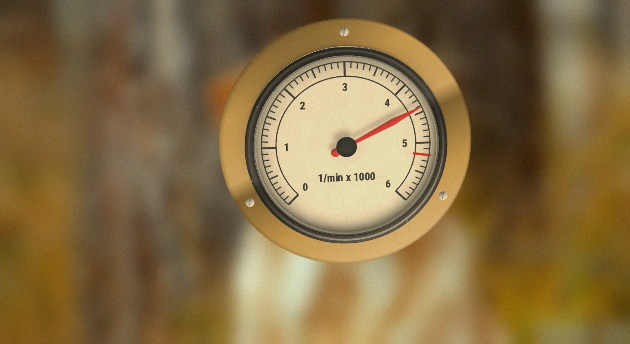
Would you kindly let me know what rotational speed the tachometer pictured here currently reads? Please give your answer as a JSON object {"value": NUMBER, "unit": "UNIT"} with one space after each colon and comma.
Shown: {"value": 4400, "unit": "rpm"}
